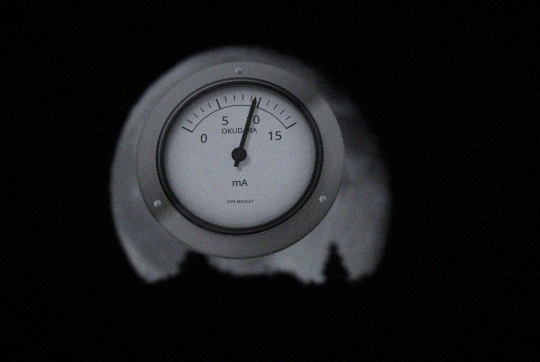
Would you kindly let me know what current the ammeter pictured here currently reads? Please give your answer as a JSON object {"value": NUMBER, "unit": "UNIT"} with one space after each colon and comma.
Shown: {"value": 9.5, "unit": "mA"}
